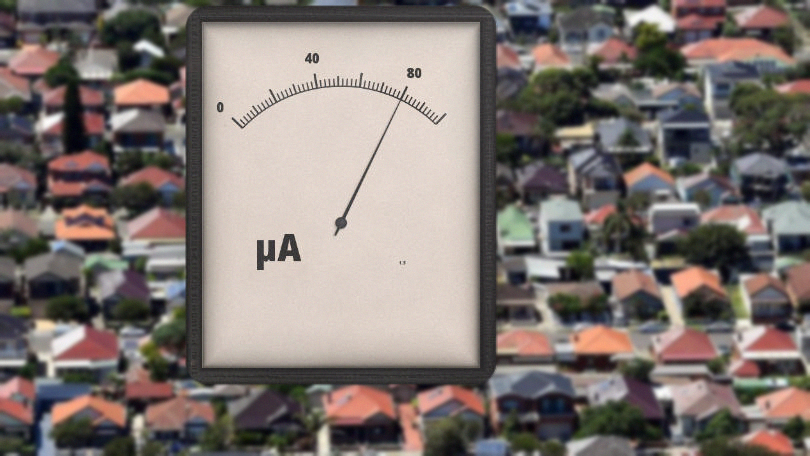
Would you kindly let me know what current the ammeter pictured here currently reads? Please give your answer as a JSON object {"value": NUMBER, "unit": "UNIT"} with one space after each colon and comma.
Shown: {"value": 80, "unit": "µA"}
